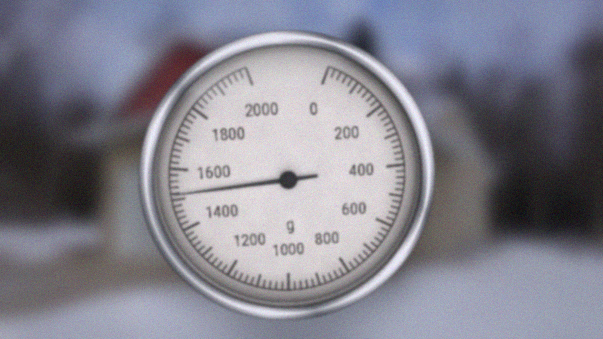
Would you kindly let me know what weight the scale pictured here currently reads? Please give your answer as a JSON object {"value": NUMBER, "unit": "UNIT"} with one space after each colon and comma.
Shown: {"value": 1520, "unit": "g"}
